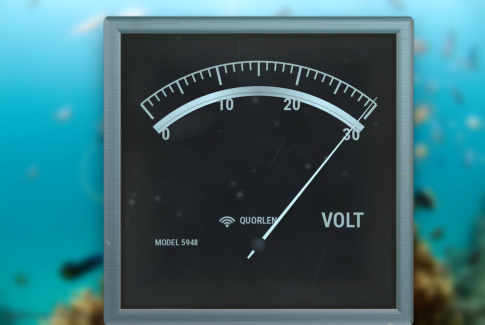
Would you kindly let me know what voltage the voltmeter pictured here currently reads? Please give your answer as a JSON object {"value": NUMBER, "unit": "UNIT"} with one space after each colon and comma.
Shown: {"value": 29.5, "unit": "V"}
